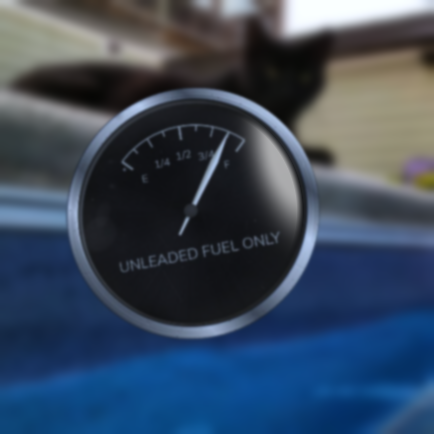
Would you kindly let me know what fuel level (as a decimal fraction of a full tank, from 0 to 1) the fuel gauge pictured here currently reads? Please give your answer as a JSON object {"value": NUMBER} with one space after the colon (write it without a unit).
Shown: {"value": 0.875}
